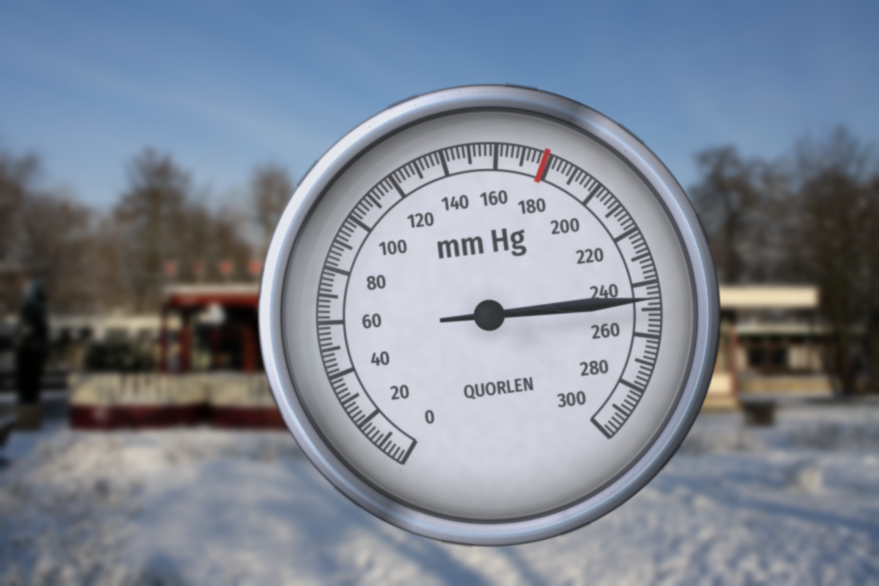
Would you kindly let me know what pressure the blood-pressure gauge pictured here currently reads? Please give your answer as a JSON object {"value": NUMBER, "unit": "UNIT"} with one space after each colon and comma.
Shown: {"value": 246, "unit": "mmHg"}
